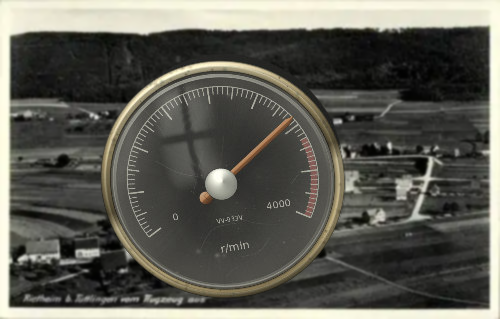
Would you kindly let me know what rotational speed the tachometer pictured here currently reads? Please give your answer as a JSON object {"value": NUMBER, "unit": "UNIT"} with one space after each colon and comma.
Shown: {"value": 2900, "unit": "rpm"}
